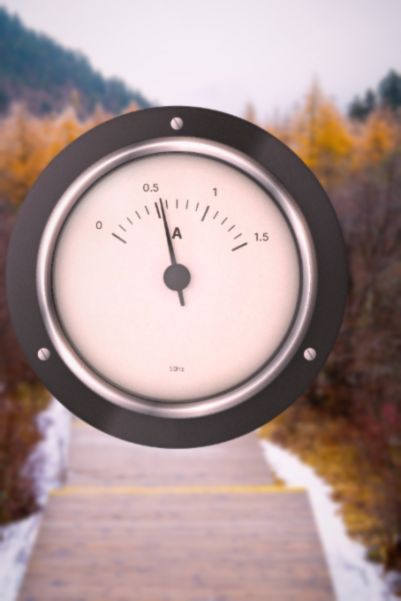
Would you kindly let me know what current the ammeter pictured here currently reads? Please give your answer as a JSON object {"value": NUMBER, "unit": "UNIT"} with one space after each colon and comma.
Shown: {"value": 0.55, "unit": "A"}
